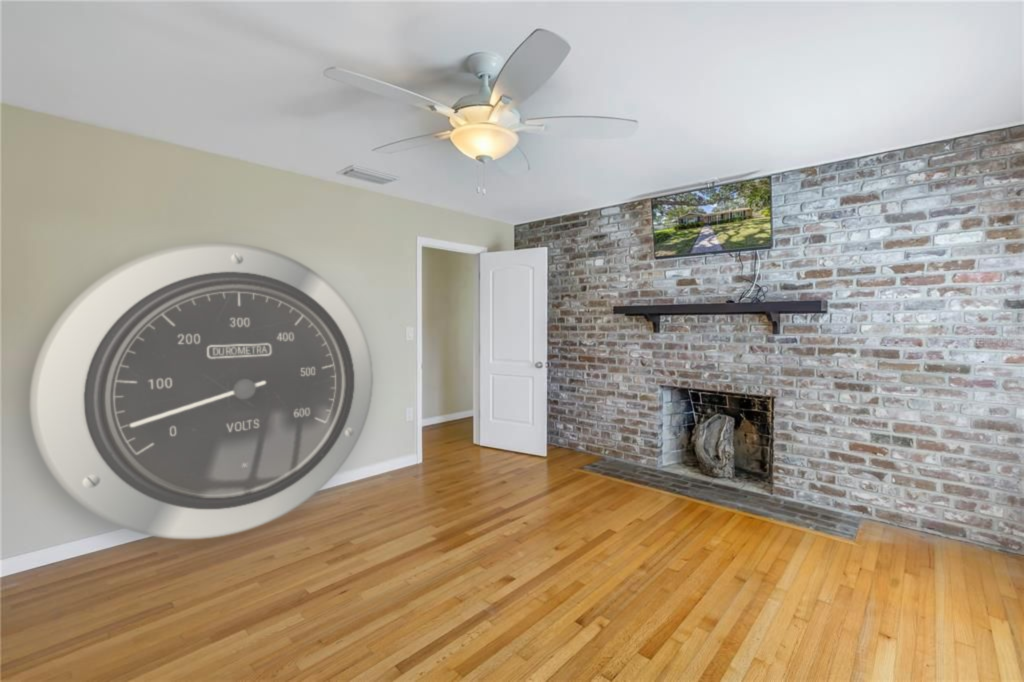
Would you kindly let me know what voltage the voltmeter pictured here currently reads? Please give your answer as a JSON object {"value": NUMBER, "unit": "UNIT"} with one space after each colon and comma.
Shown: {"value": 40, "unit": "V"}
